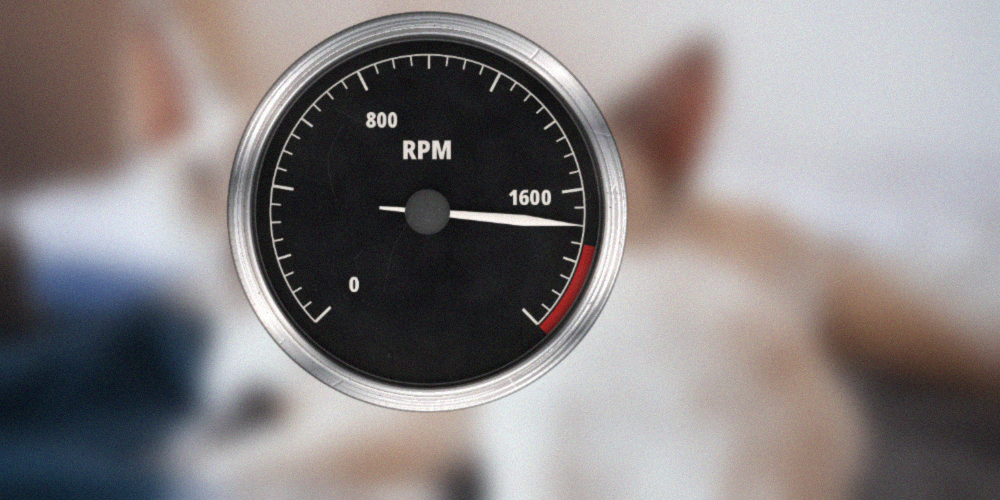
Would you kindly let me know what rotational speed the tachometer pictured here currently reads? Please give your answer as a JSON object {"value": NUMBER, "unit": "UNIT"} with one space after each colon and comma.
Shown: {"value": 1700, "unit": "rpm"}
